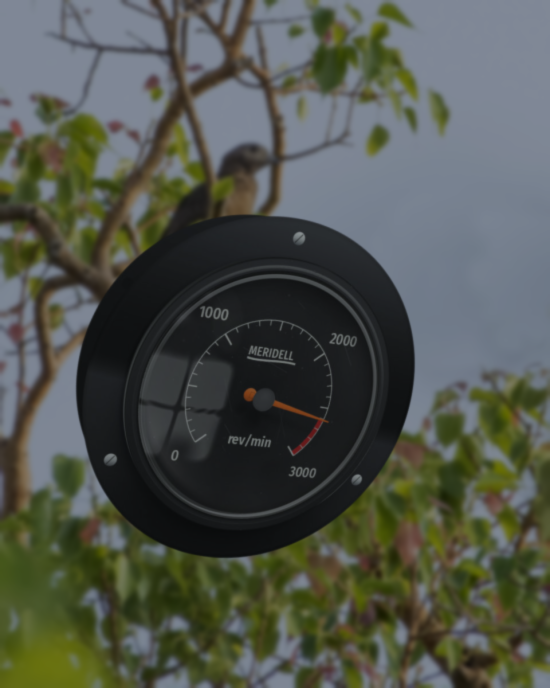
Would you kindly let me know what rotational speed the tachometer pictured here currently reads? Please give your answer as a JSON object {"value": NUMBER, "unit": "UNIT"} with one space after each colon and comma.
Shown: {"value": 2600, "unit": "rpm"}
